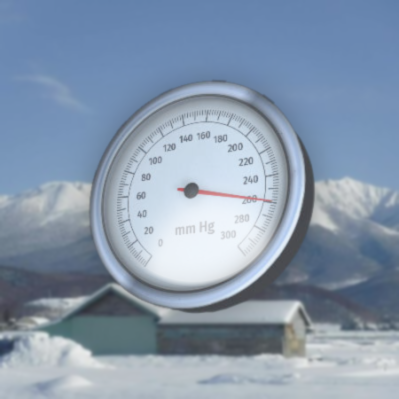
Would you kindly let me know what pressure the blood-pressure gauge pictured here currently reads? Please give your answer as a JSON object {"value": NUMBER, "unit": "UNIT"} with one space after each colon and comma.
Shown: {"value": 260, "unit": "mmHg"}
